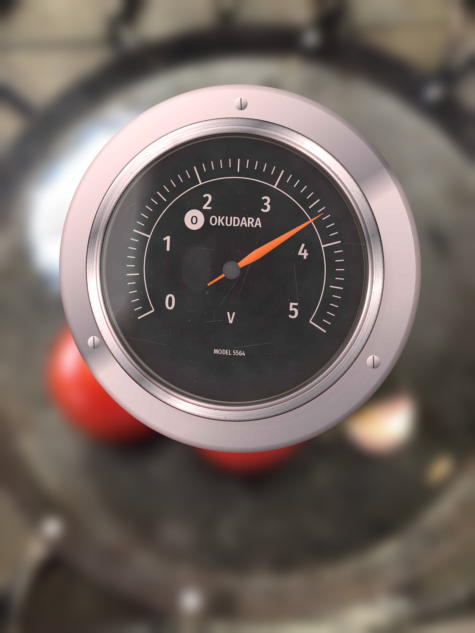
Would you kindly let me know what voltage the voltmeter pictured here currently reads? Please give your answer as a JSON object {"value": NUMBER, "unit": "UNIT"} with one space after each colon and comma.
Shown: {"value": 3.65, "unit": "V"}
